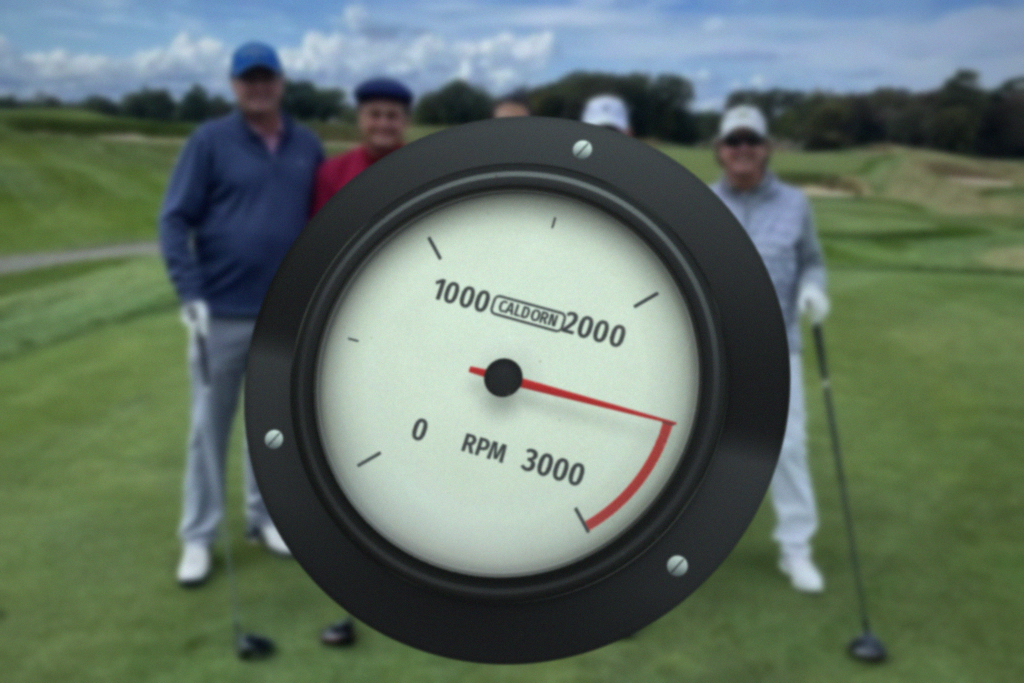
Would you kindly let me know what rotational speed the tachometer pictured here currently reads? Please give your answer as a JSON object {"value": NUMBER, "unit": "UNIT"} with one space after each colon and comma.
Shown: {"value": 2500, "unit": "rpm"}
